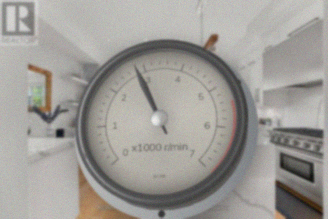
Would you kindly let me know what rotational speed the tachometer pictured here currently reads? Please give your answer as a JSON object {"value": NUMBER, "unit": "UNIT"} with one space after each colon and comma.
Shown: {"value": 2800, "unit": "rpm"}
